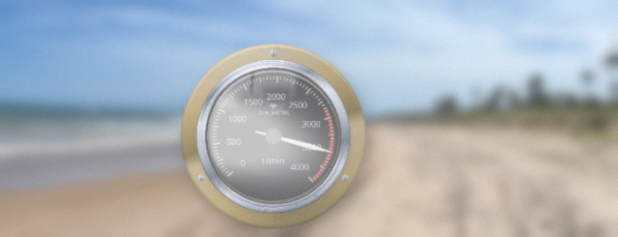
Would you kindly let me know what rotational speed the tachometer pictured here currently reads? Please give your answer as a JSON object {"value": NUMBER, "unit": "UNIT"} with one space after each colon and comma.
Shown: {"value": 3500, "unit": "rpm"}
